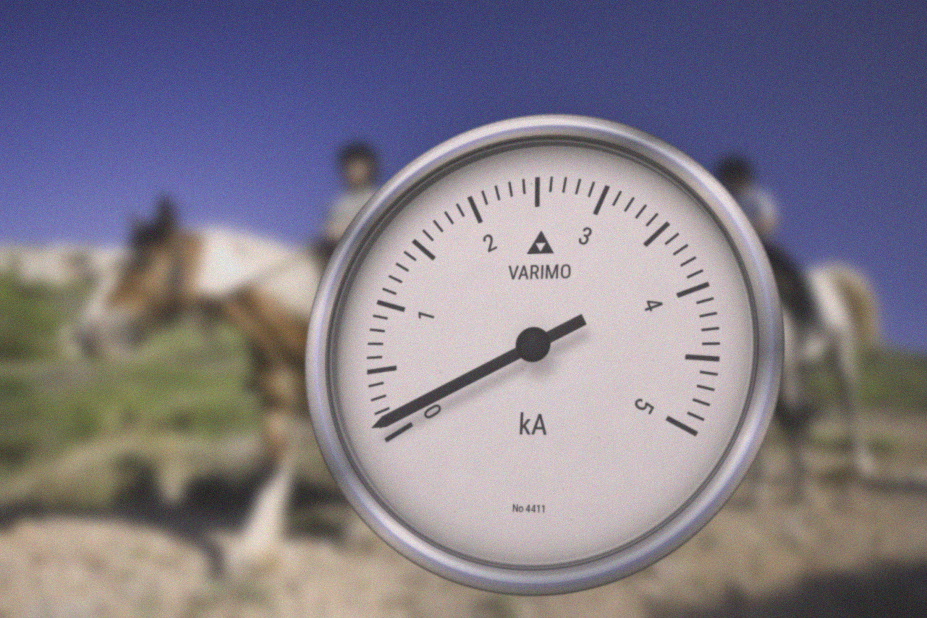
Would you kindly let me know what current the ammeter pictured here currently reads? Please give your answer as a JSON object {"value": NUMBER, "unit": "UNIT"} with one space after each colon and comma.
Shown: {"value": 0.1, "unit": "kA"}
